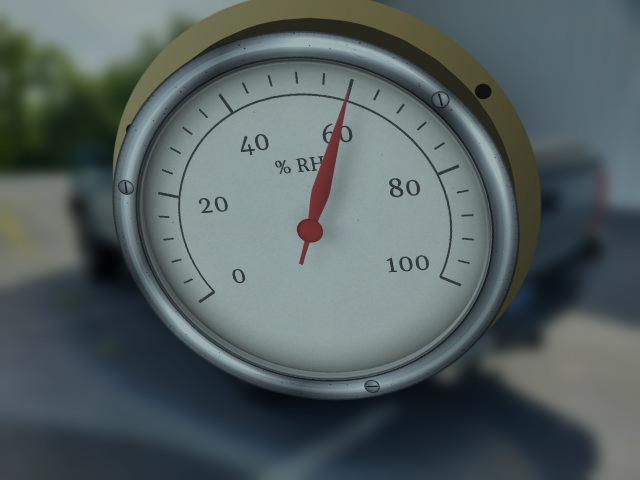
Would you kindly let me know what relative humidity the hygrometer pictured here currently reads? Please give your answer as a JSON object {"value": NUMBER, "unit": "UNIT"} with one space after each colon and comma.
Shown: {"value": 60, "unit": "%"}
